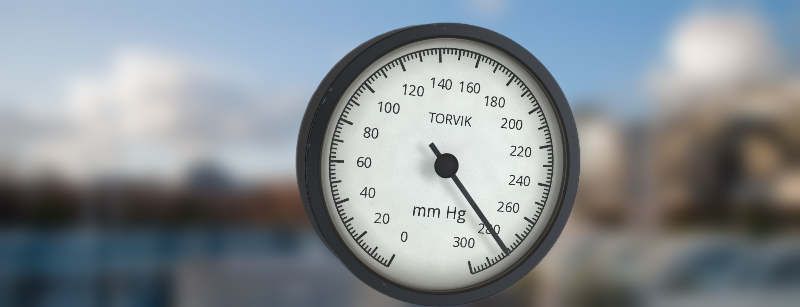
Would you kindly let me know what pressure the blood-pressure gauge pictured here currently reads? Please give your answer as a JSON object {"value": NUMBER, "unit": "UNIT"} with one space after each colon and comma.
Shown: {"value": 280, "unit": "mmHg"}
